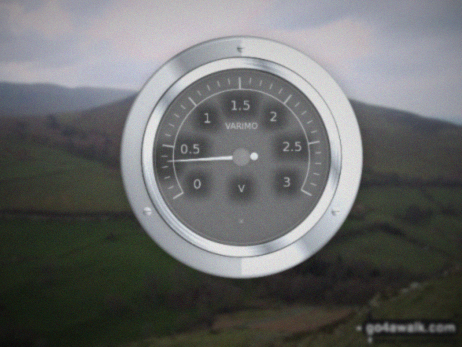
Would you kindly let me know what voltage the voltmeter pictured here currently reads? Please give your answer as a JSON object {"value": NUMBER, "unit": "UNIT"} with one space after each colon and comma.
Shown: {"value": 0.35, "unit": "V"}
